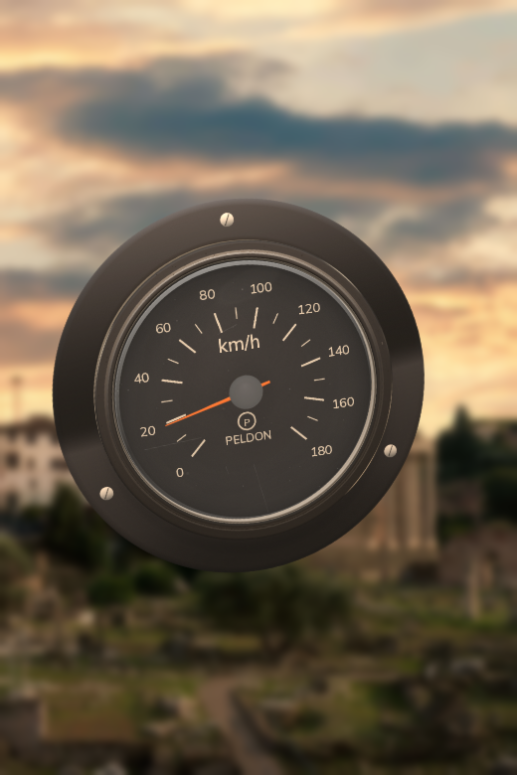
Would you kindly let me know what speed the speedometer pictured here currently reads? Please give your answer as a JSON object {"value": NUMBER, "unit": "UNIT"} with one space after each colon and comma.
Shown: {"value": 20, "unit": "km/h"}
